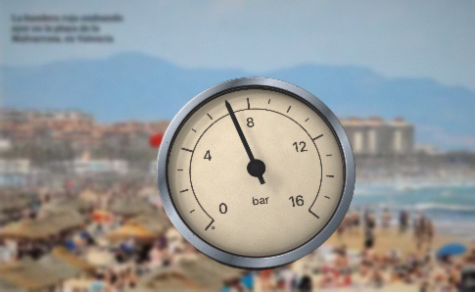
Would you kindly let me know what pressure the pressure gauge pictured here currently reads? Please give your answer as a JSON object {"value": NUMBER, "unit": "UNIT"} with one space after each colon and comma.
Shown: {"value": 7, "unit": "bar"}
